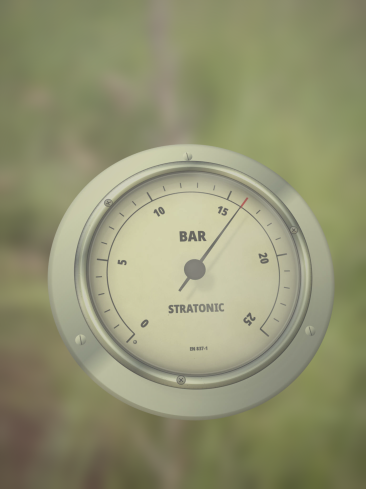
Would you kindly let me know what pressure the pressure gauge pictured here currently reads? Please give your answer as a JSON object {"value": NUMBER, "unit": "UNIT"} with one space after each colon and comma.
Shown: {"value": 16, "unit": "bar"}
